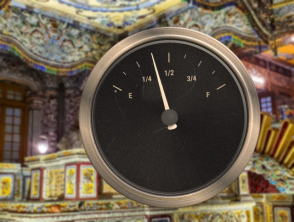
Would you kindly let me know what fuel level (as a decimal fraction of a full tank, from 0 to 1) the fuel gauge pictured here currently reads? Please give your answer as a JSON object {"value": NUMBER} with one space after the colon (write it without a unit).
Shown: {"value": 0.375}
